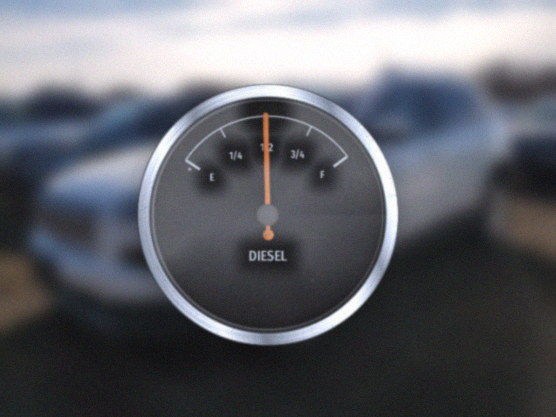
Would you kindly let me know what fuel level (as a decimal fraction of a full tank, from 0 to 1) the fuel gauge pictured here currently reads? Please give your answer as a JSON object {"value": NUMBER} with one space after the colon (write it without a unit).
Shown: {"value": 0.5}
